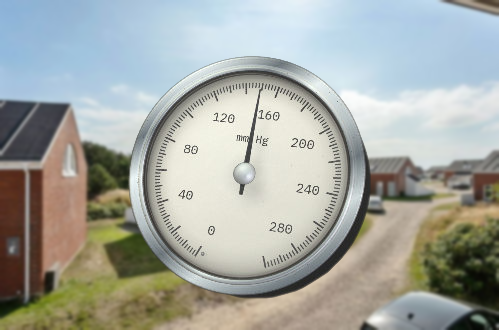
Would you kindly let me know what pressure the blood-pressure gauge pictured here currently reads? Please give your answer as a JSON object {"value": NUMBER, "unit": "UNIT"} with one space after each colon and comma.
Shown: {"value": 150, "unit": "mmHg"}
